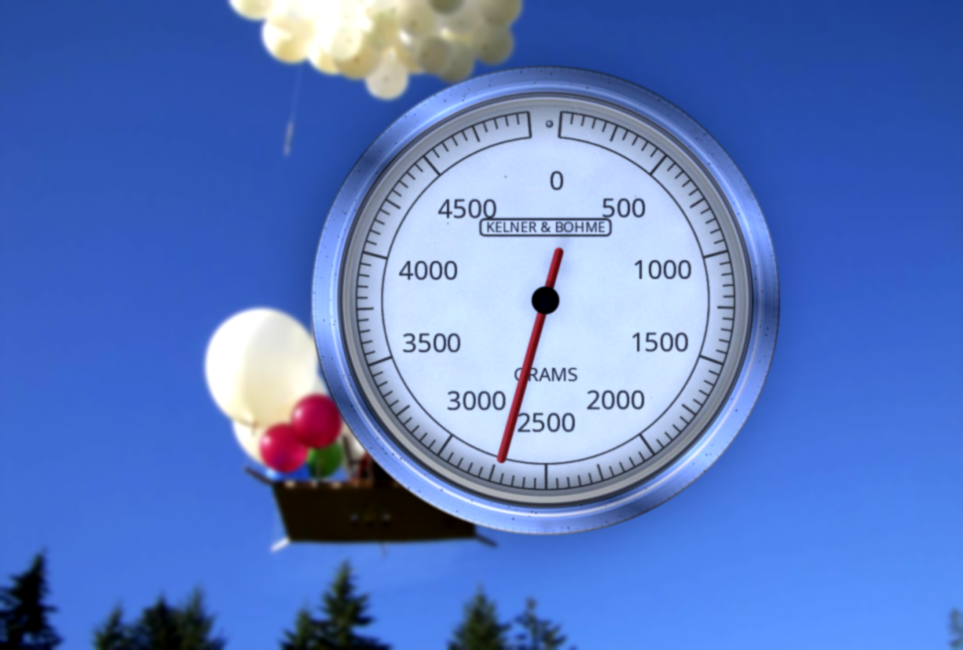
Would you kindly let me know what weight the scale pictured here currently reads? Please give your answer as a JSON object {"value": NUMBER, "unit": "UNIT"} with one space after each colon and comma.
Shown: {"value": 2725, "unit": "g"}
